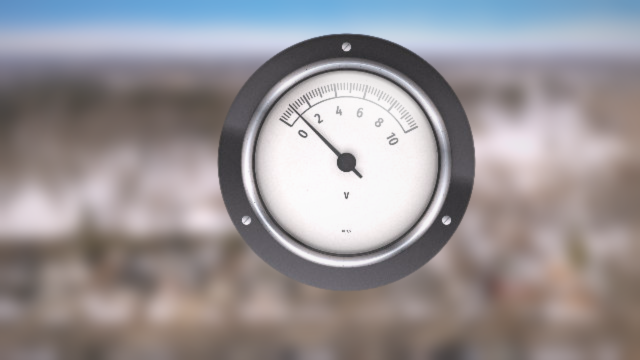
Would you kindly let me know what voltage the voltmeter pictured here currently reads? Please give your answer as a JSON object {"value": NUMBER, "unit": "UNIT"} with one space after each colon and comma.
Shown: {"value": 1, "unit": "V"}
